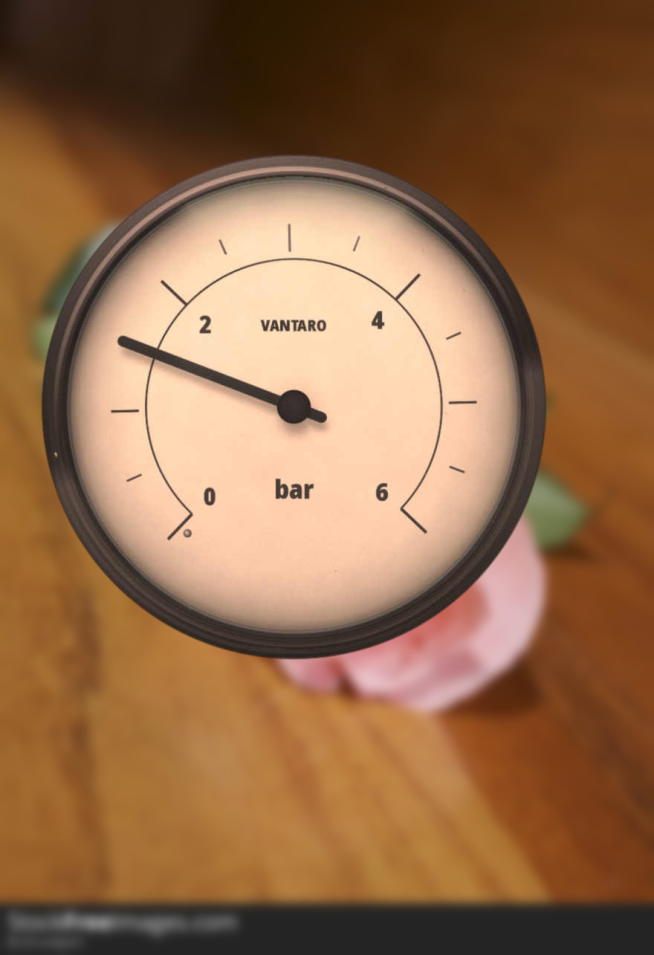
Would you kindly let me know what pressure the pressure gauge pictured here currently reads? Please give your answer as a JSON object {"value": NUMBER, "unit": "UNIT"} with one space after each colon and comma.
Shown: {"value": 1.5, "unit": "bar"}
